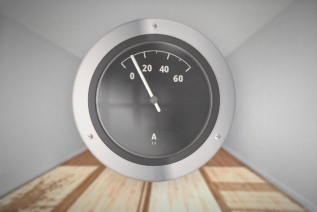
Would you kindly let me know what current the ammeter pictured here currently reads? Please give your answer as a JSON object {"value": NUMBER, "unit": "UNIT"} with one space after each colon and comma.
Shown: {"value": 10, "unit": "A"}
